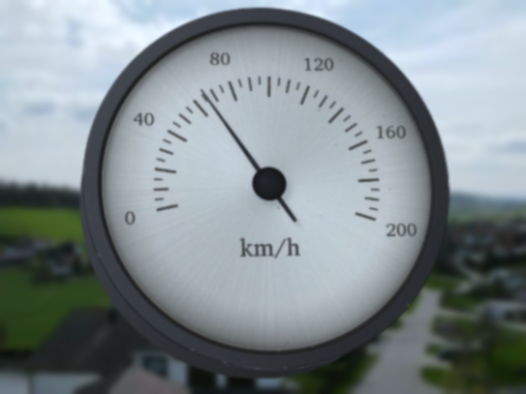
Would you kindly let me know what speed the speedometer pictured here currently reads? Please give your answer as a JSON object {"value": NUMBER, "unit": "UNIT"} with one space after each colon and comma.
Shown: {"value": 65, "unit": "km/h"}
